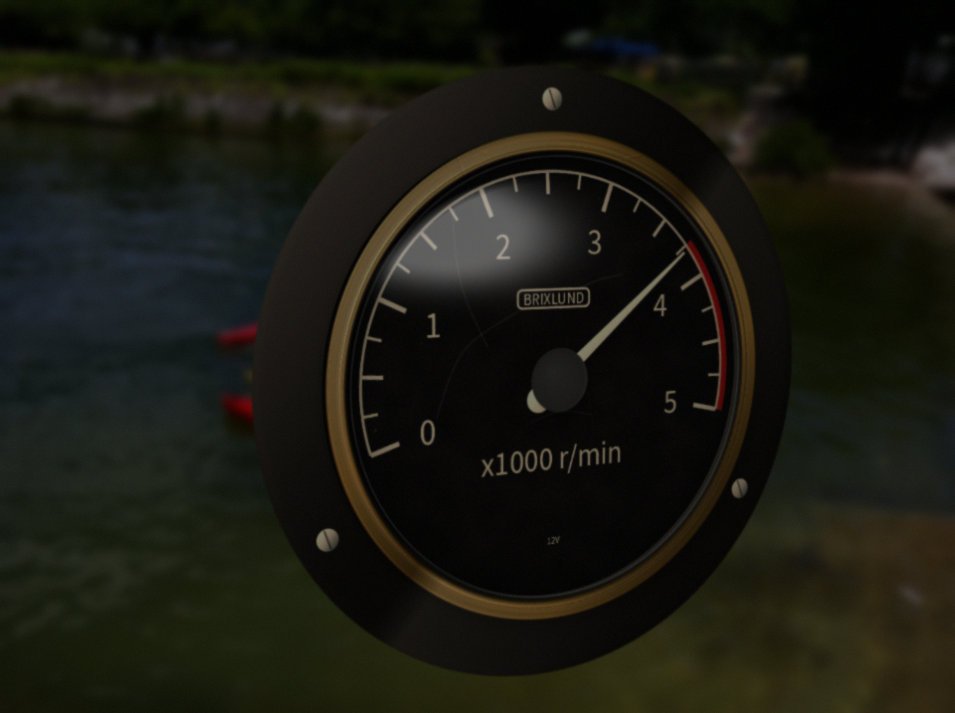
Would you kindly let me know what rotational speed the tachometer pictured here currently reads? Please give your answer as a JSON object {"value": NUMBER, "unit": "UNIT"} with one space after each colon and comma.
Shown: {"value": 3750, "unit": "rpm"}
